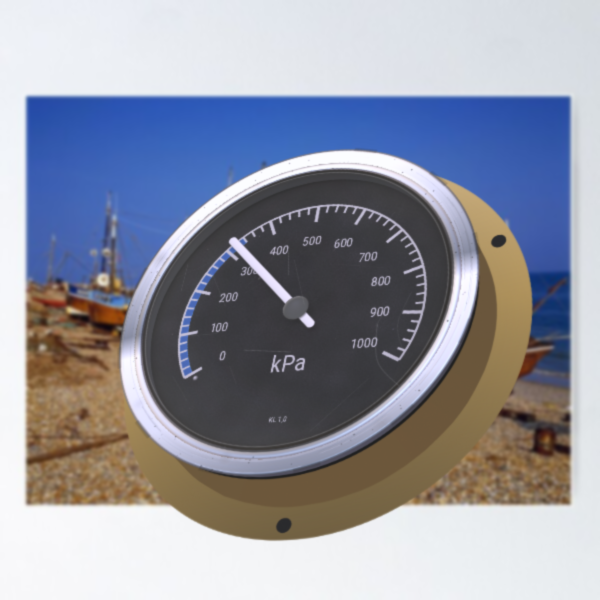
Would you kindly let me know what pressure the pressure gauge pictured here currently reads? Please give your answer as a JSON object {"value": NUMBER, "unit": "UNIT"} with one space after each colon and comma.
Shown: {"value": 320, "unit": "kPa"}
